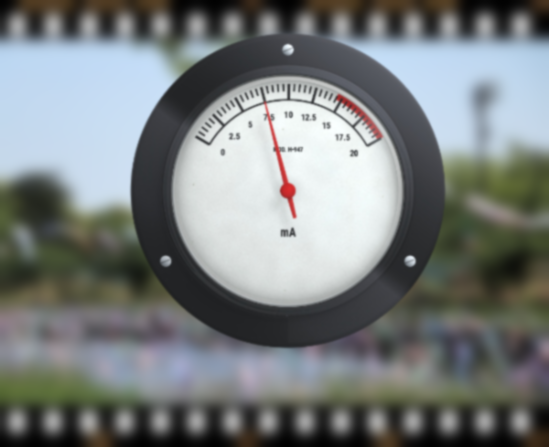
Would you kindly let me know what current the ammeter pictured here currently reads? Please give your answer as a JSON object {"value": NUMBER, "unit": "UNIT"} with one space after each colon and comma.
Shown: {"value": 7.5, "unit": "mA"}
